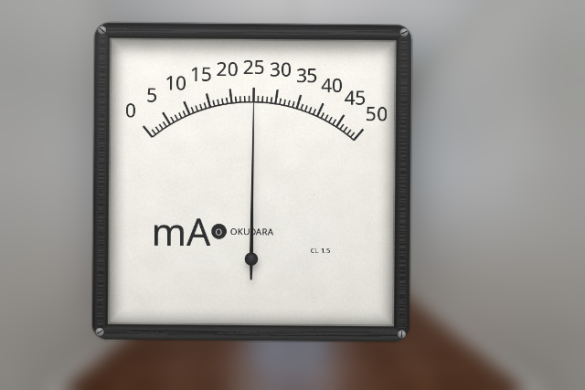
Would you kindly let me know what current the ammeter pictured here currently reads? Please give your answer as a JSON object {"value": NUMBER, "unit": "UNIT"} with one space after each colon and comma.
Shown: {"value": 25, "unit": "mA"}
